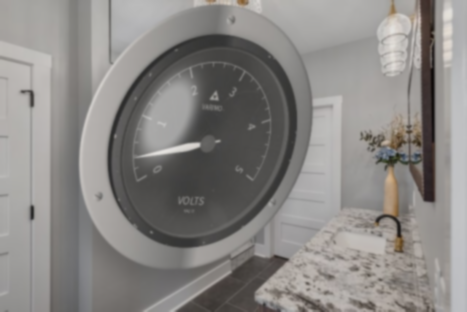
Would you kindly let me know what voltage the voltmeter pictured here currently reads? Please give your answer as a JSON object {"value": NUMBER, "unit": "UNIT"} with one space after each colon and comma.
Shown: {"value": 0.4, "unit": "V"}
